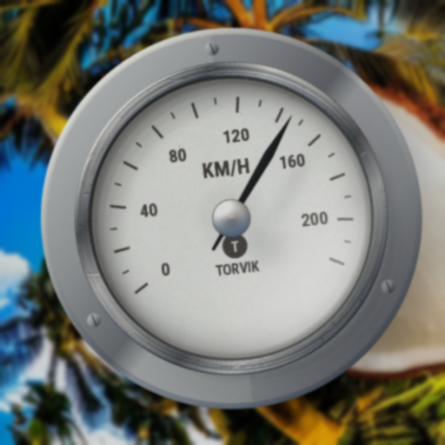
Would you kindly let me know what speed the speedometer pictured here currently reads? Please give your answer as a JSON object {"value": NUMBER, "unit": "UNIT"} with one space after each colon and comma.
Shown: {"value": 145, "unit": "km/h"}
